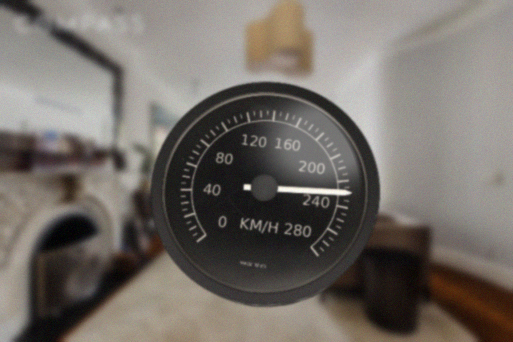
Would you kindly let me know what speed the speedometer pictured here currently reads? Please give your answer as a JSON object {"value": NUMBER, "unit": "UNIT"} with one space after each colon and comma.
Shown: {"value": 230, "unit": "km/h"}
